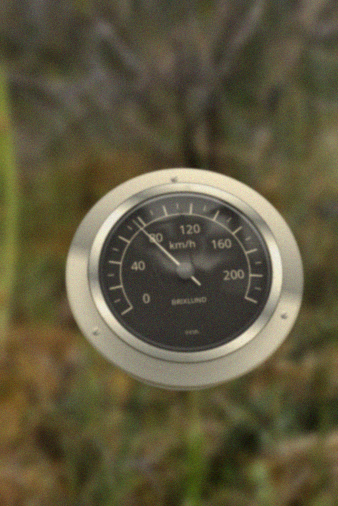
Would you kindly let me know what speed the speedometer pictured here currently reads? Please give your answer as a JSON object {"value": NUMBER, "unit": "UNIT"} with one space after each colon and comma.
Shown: {"value": 75, "unit": "km/h"}
